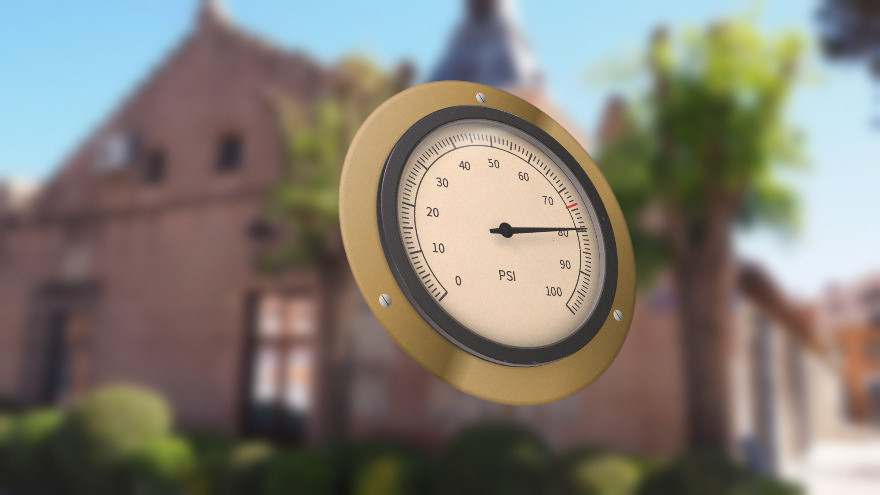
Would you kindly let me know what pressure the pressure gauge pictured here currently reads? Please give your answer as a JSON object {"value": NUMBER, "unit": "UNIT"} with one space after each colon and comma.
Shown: {"value": 80, "unit": "psi"}
